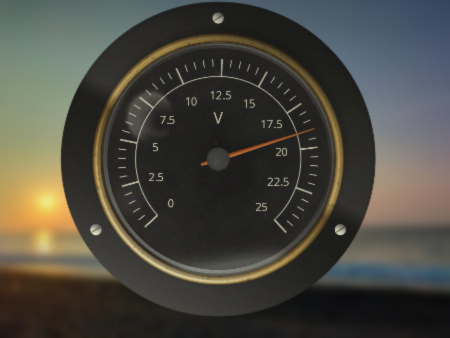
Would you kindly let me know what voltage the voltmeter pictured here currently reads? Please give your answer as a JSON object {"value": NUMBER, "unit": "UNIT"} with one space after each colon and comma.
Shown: {"value": 19, "unit": "V"}
